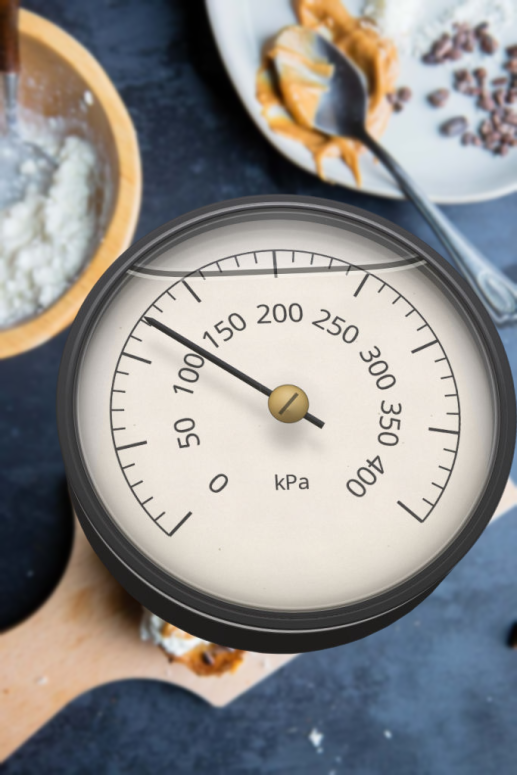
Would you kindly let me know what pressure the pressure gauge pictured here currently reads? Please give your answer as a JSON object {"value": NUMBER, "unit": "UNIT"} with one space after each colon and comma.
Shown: {"value": 120, "unit": "kPa"}
